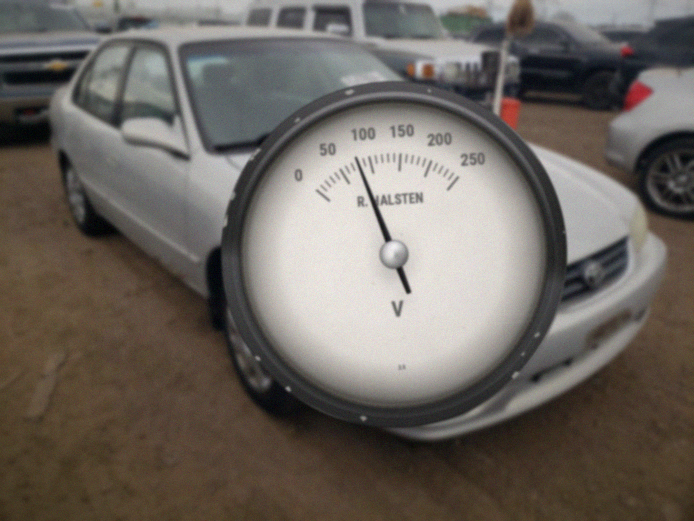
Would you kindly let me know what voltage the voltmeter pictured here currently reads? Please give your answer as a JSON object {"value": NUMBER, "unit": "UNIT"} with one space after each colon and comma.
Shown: {"value": 80, "unit": "V"}
